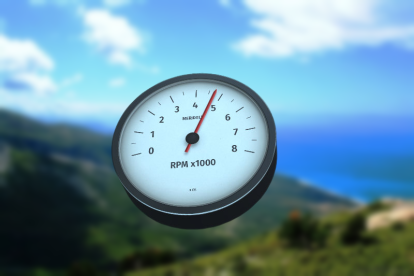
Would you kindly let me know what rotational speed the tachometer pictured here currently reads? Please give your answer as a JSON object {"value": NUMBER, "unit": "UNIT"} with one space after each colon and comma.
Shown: {"value": 4750, "unit": "rpm"}
